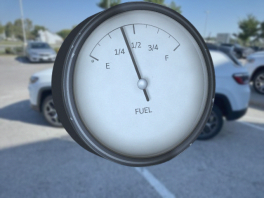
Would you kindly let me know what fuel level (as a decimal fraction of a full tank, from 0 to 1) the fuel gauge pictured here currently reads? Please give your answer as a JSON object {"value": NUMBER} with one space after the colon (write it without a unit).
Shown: {"value": 0.375}
